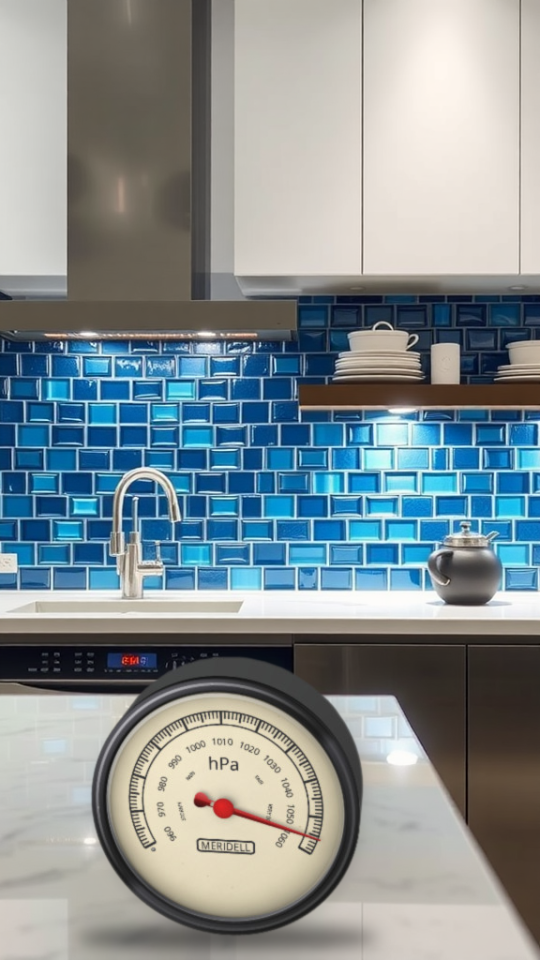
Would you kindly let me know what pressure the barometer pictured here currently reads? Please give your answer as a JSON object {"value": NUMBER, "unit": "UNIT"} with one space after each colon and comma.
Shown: {"value": 1055, "unit": "hPa"}
